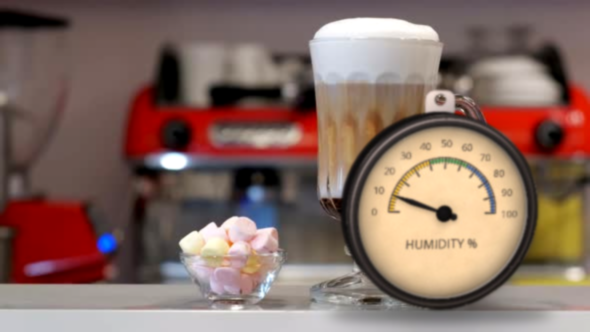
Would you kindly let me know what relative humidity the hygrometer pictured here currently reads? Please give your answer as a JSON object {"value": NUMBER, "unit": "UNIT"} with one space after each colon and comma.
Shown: {"value": 10, "unit": "%"}
